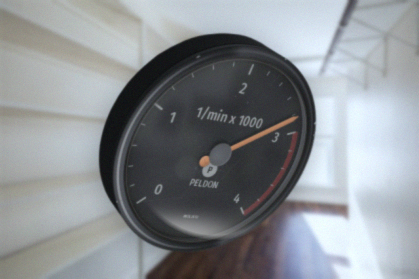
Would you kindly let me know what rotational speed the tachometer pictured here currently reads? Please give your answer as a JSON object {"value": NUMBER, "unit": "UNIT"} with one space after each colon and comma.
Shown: {"value": 2800, "unit": "rpm"}
